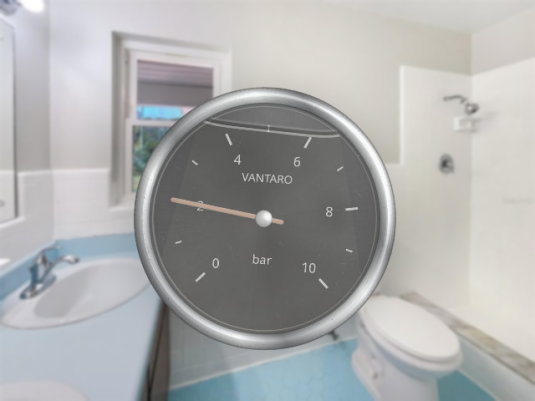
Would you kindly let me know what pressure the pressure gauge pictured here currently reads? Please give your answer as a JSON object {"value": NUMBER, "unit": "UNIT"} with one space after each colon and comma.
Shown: {"value": 2, "unit": "bar"}
